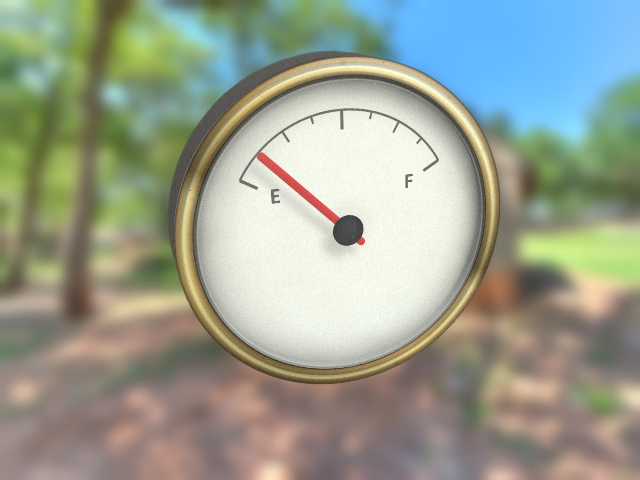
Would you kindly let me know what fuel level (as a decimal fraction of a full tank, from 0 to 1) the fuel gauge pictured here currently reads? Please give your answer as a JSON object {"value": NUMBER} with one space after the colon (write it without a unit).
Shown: {"value": 0.125}
